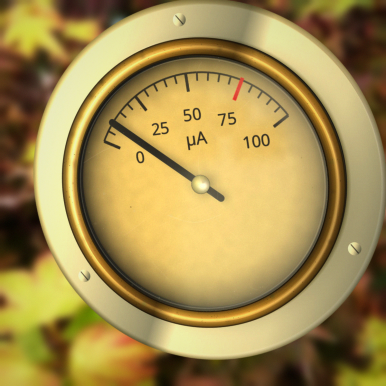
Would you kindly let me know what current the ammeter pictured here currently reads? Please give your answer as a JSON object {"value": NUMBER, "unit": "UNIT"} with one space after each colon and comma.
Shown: {"value": 10, "unit": "µA"}
